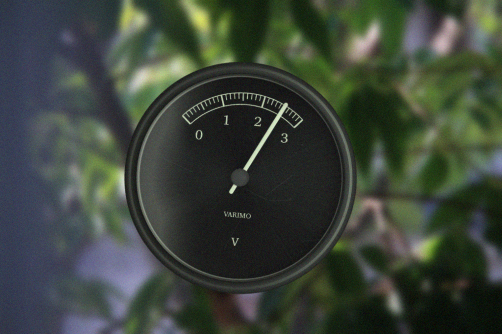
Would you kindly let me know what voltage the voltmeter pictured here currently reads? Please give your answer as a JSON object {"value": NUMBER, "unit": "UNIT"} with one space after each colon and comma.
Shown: {"value": 2.5, "unit": "V"}
